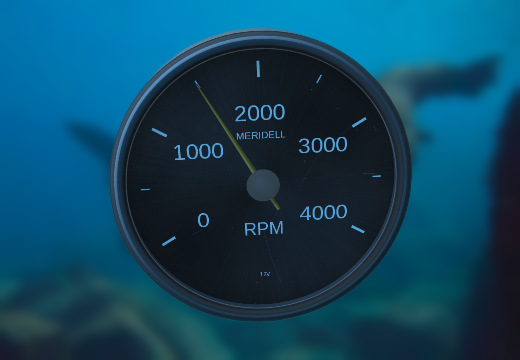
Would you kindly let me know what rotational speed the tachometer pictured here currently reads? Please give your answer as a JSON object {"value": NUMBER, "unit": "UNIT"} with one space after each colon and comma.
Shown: {"value": 1500, "unit": "rpm"}
